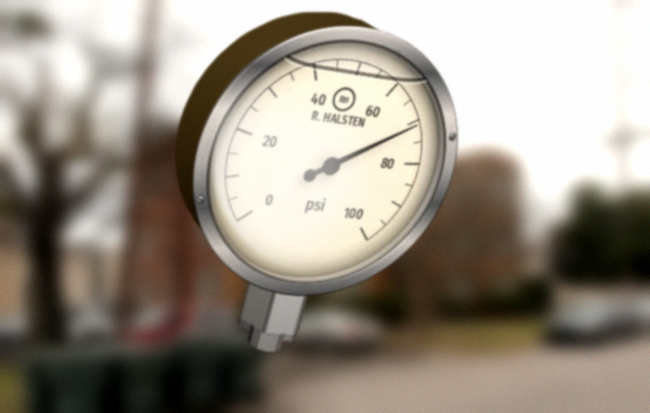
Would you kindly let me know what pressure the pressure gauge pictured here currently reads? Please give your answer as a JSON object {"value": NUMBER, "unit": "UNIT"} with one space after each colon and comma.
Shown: {"value": 70, "unit": "psi"}
